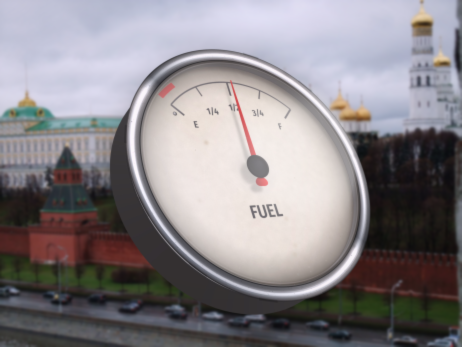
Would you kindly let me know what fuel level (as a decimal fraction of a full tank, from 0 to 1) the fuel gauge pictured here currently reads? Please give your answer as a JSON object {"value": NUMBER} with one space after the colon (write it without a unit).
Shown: {"value": 0.5}
